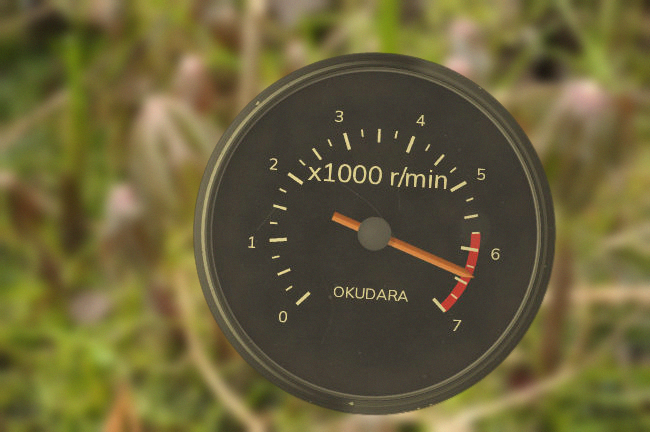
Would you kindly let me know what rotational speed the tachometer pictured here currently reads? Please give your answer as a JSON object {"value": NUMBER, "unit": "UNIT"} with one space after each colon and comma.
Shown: {"value": 6375, "unit": "rpm"}
